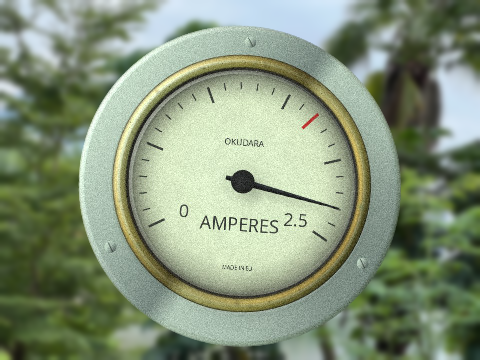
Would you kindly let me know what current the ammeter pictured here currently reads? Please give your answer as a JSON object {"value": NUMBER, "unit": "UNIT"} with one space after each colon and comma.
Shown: {"value": 2.3, "unit": "A"}
